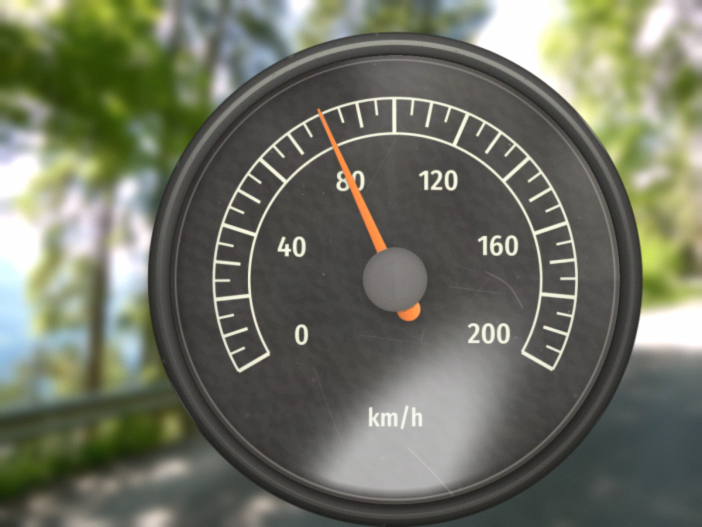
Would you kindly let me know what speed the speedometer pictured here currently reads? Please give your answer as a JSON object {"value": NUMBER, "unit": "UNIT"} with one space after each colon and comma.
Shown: {"value": 80, "unit": "km/h"}
